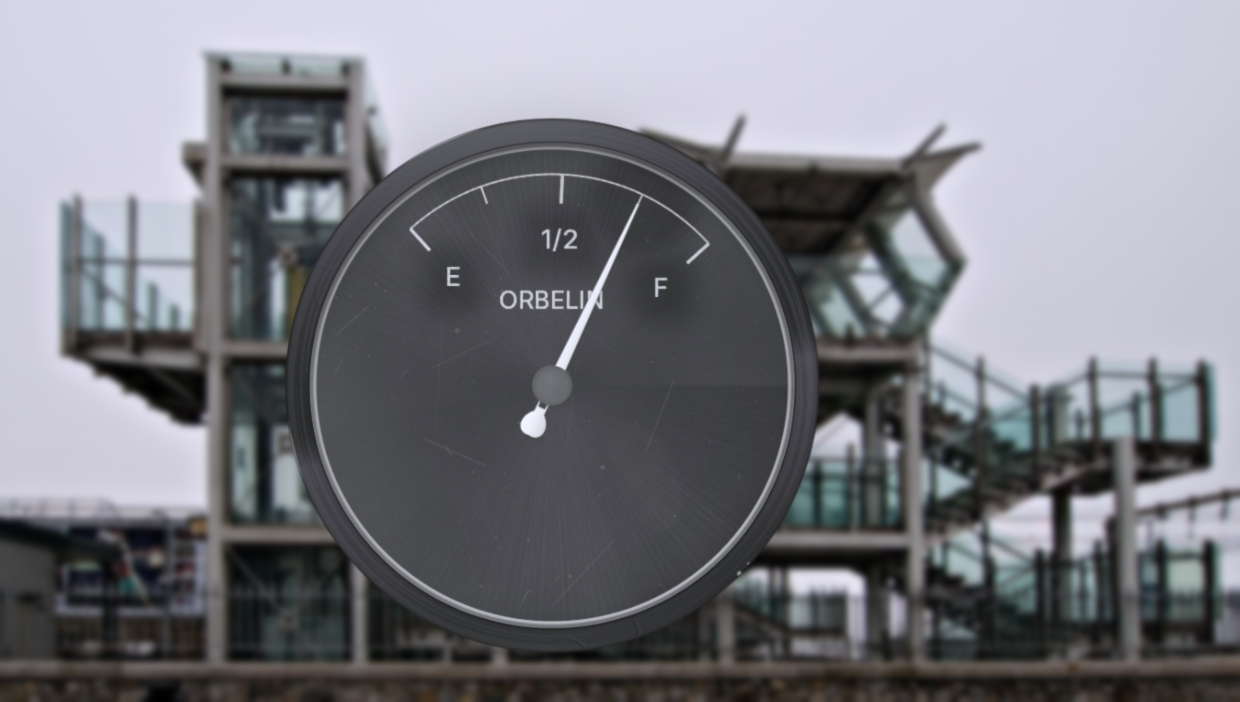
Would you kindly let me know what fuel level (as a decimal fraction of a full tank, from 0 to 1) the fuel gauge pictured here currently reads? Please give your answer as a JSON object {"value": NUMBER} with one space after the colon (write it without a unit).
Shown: {"value": 0.75}
